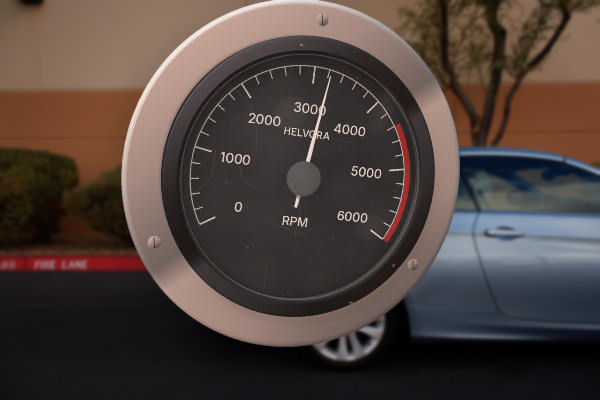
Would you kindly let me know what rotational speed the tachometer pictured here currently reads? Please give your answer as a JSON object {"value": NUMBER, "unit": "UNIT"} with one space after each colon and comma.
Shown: {"value": 3200, "unit": "rpm"}
